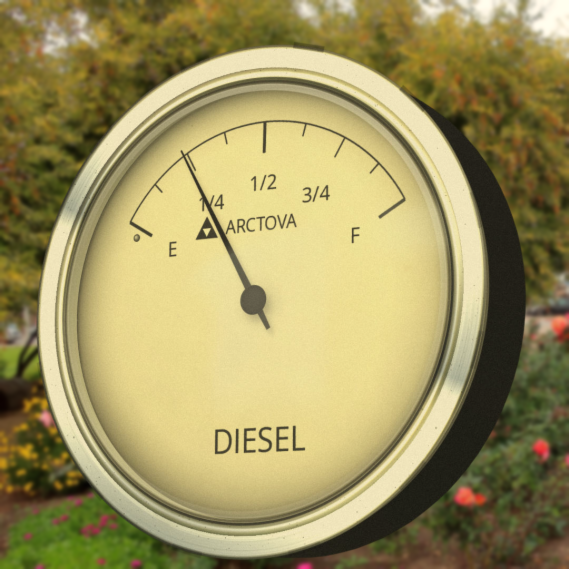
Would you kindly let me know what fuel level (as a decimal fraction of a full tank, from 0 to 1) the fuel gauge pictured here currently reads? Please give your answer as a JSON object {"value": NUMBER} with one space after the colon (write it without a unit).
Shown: {"value": 0.25}
